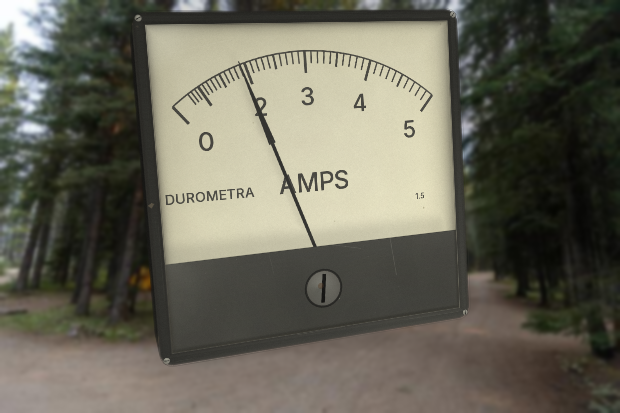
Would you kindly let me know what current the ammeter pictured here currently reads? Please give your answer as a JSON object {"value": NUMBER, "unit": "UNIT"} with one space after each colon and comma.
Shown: {"value": 1.9, "unit": "A"}
